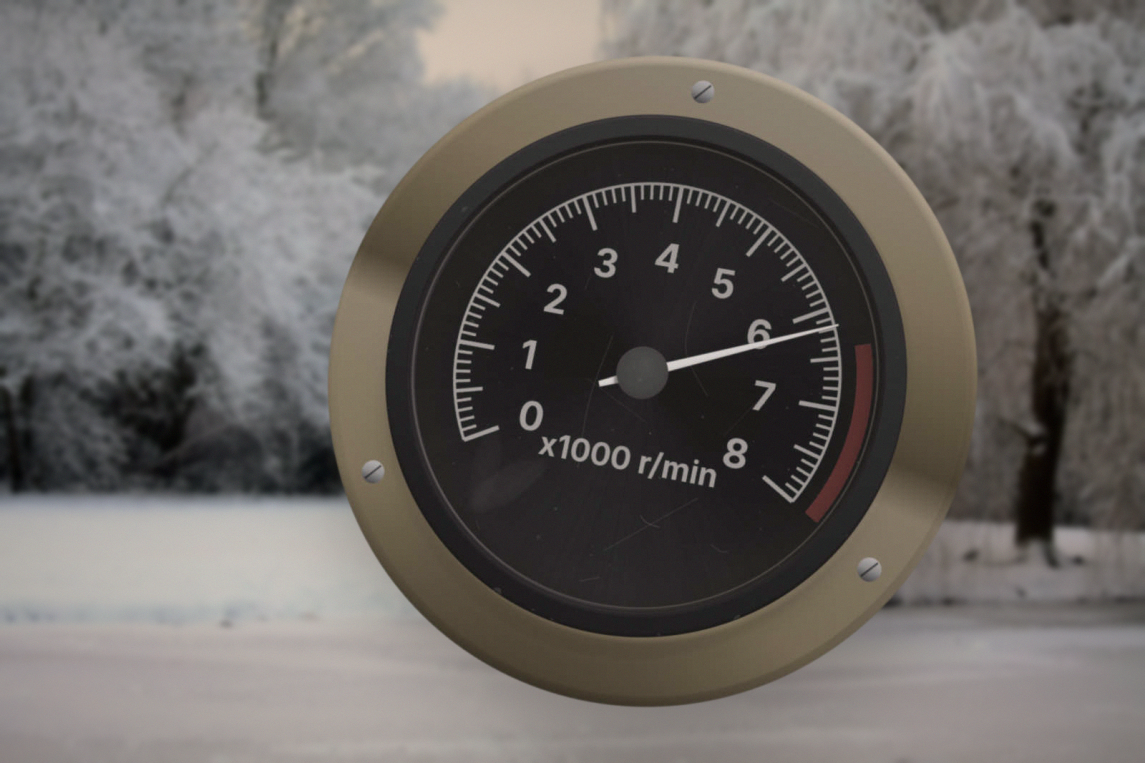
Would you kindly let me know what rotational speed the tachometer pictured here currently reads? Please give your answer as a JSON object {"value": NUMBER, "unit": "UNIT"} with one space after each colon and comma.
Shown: {"value": 6200, "unit": "rpm"}
